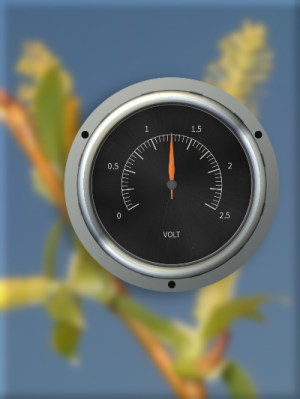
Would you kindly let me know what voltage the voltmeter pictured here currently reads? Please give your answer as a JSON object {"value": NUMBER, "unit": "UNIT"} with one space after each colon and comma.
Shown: {"value": 1.25, "unit": "V"}
